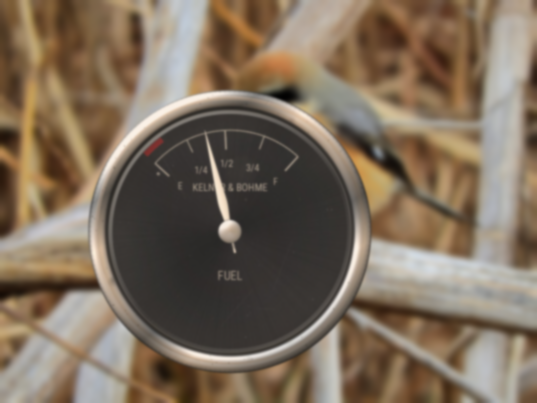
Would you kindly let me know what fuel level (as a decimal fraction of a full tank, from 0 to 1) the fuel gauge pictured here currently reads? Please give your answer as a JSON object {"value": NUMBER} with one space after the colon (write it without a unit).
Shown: {"value": 0.375}
